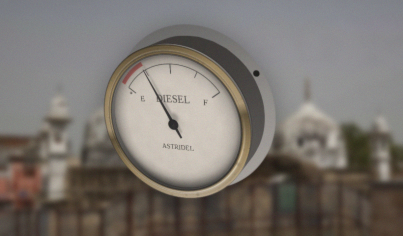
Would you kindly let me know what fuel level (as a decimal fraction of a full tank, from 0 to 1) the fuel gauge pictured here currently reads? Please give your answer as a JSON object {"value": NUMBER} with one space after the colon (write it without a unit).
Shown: {"value": 0.25}
